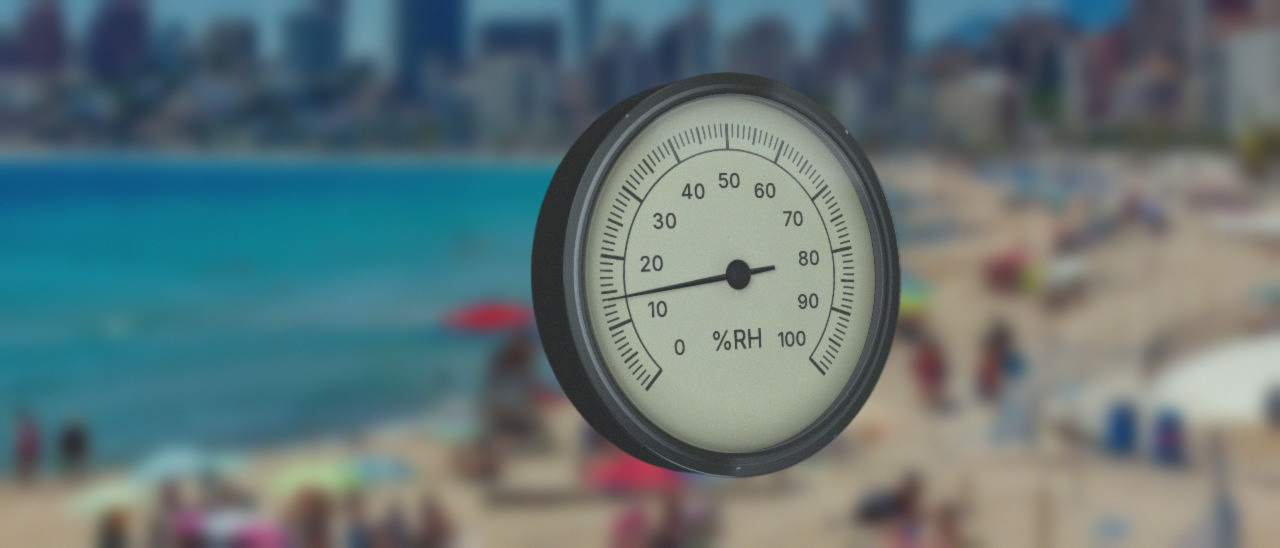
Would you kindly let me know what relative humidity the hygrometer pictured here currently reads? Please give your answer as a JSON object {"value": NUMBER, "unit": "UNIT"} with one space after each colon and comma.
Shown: {"value": 14, "unit": "%"}
